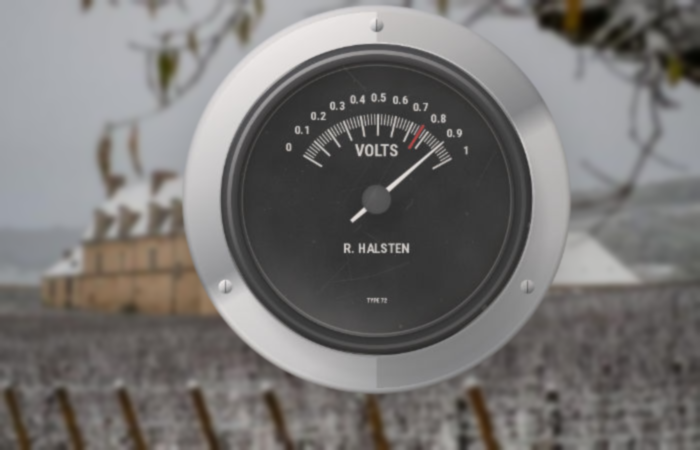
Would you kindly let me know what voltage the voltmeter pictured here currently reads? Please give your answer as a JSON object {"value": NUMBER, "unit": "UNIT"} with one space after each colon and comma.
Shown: {"value": 0.9, "unit": "V"}
